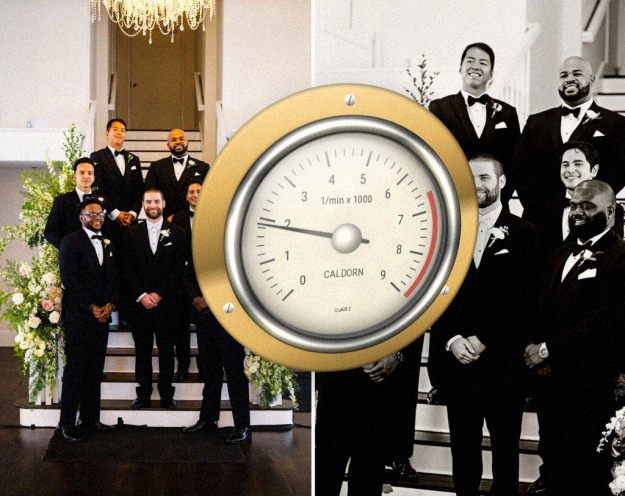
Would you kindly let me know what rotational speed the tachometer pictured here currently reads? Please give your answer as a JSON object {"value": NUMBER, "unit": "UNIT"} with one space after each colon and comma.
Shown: {"value": 1900, "unit": "rpm"}
